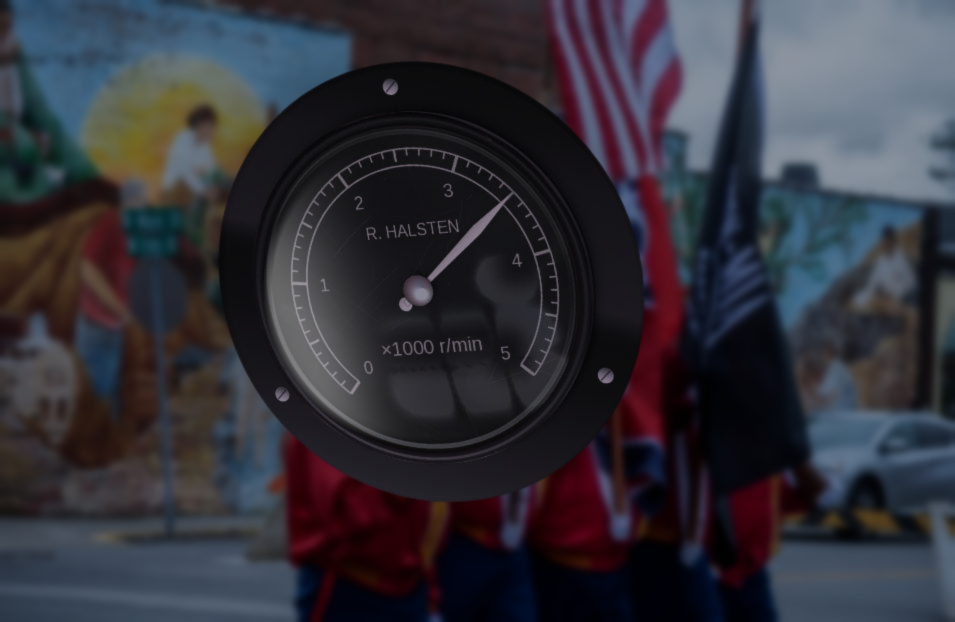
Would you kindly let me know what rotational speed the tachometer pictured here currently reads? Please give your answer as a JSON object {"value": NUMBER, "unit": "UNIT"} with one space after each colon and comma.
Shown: {"value": 3500, "unit": "rpm"}
